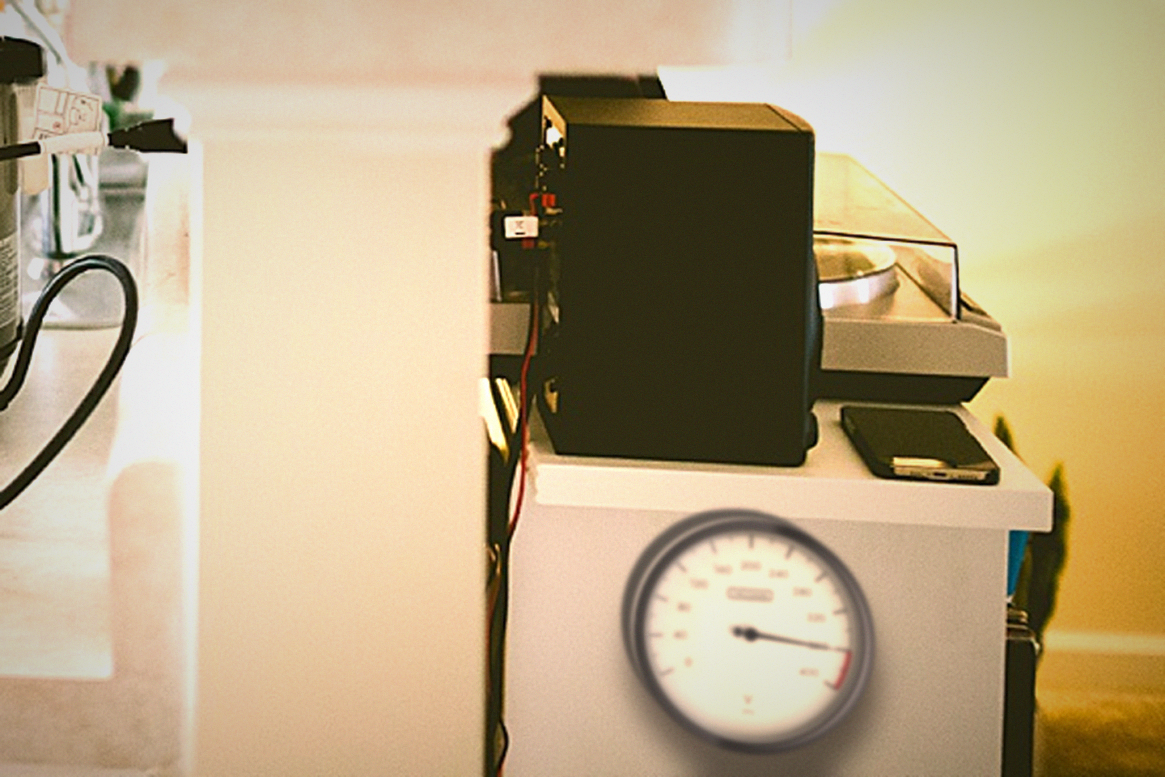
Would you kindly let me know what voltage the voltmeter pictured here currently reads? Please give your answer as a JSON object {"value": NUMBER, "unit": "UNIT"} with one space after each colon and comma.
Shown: {"value": 360, "unit": "V"}
